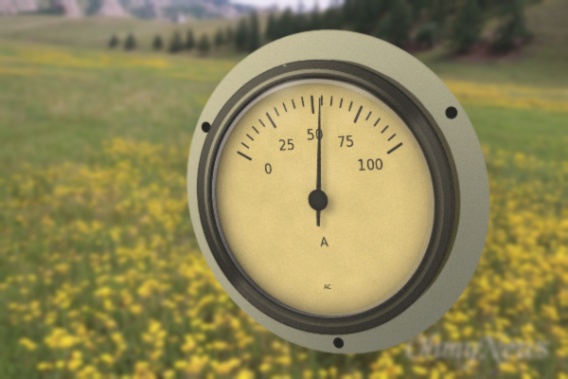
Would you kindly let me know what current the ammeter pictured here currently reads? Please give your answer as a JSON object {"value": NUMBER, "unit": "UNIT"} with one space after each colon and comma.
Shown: {"value": 55, "unit": "A"}
